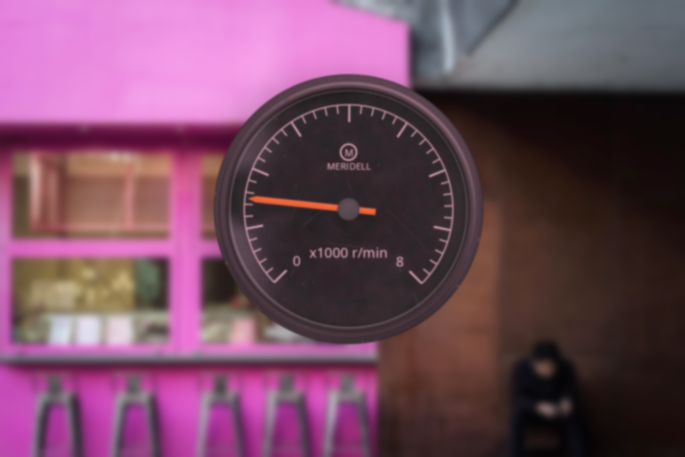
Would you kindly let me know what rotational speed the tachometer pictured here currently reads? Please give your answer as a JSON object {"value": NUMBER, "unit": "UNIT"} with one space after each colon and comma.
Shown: {"value": 1500, "unit": "rpm"}
